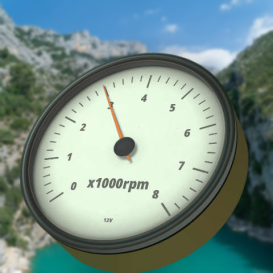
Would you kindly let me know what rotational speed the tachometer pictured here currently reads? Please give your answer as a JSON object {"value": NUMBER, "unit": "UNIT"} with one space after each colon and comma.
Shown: {"value": 3000, "unit": "rpm"}
